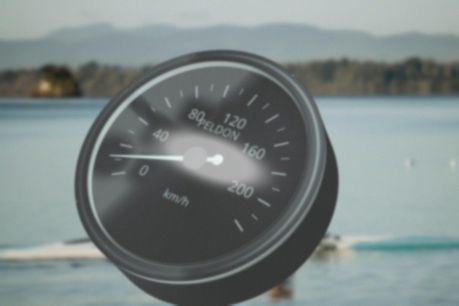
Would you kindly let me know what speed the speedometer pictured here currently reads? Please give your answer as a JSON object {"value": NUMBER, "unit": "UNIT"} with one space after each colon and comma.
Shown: {"value": 10, "unit": "km/h"}
